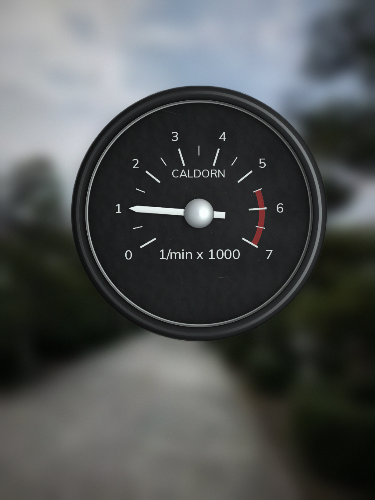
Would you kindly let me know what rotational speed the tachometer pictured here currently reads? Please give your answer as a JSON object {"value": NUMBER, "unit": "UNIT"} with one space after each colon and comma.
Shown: {"value": 1000, "unit": "rpm"}
